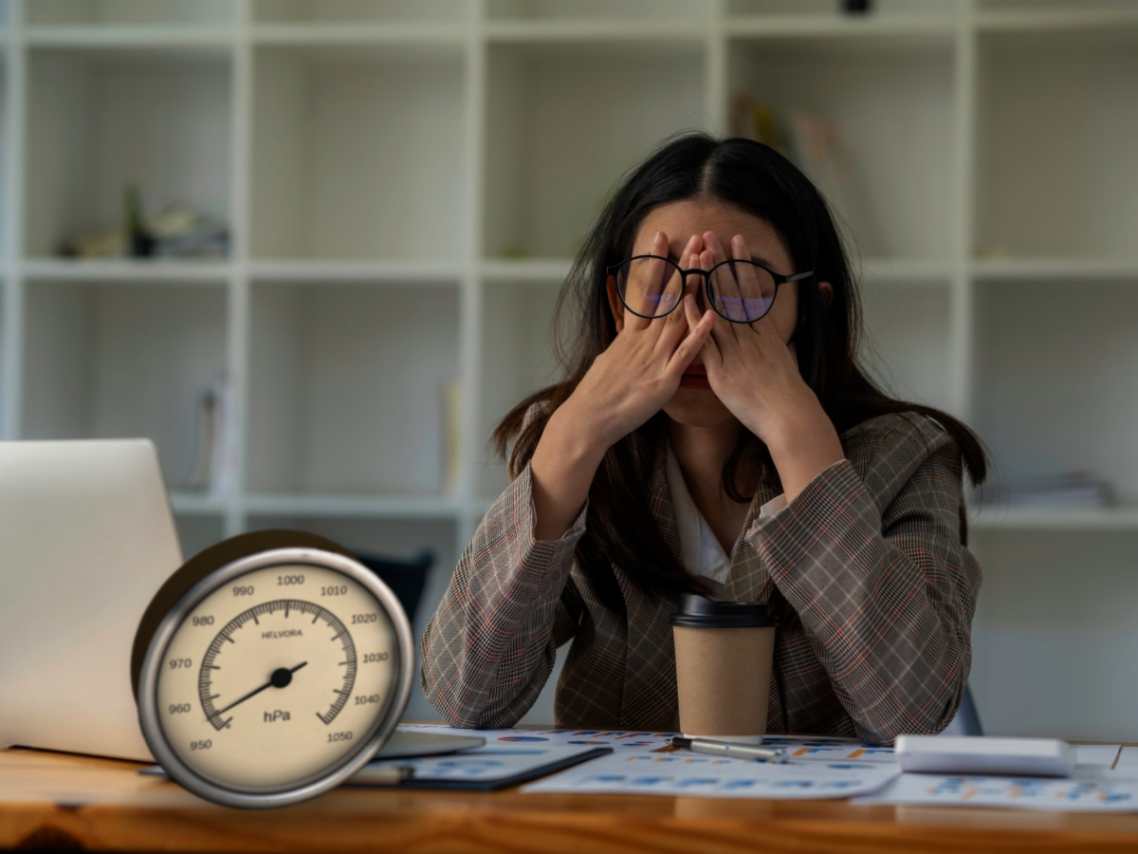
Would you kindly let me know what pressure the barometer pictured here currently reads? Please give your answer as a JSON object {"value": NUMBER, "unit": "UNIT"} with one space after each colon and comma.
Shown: {"value": 955, "unit": "hPa"}
